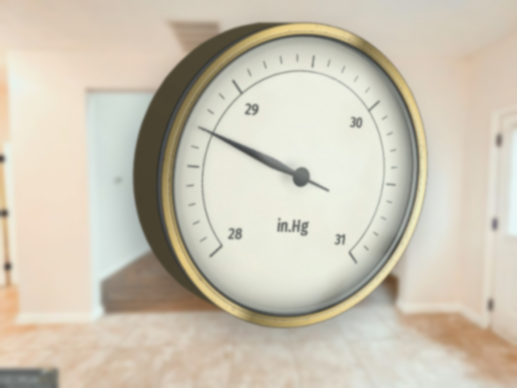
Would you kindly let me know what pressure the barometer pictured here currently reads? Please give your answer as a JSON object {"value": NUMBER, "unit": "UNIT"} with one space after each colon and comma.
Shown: {"value": 28.7, "unit": "inHg"}
